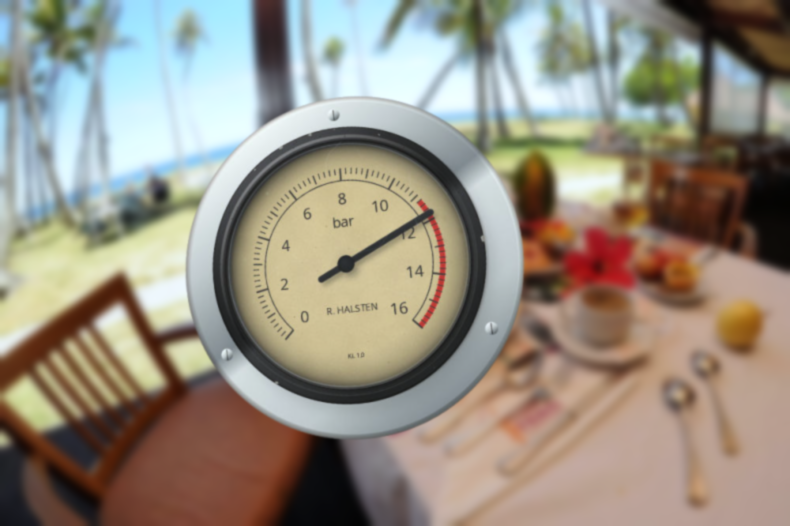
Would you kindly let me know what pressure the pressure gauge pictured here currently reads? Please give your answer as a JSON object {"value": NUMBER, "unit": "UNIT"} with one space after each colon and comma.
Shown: {"value": 11.8, "unit": "bar"}
